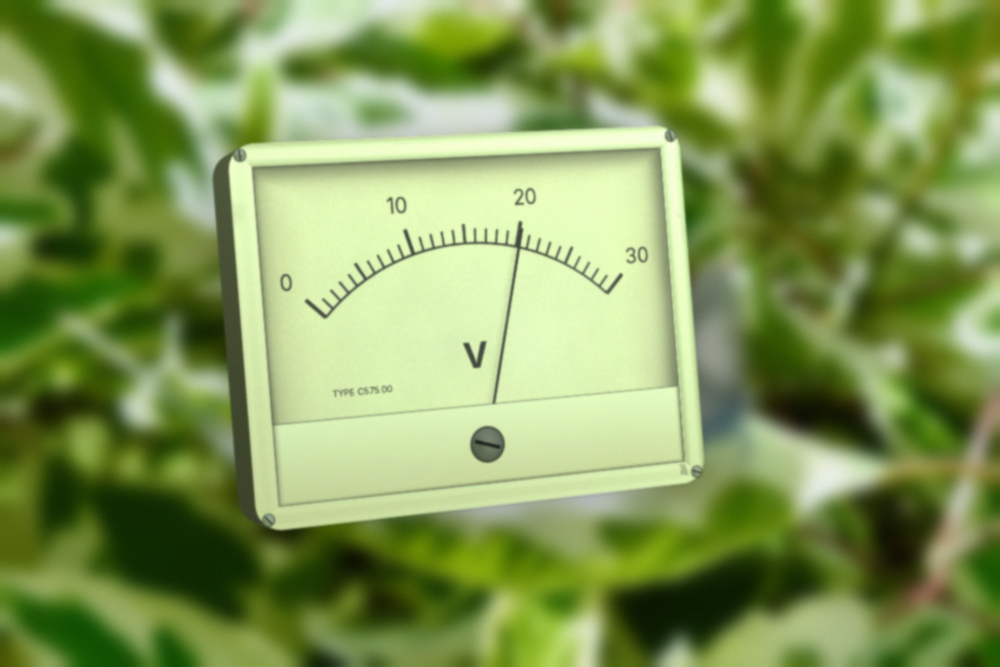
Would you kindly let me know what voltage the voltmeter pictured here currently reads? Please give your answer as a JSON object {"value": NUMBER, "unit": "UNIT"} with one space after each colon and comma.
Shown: {"value": 20, "unit": "V"}
